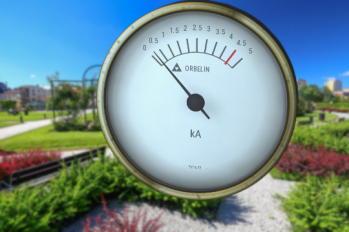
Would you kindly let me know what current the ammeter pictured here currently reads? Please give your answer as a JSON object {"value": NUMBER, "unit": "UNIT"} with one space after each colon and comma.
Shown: {"value": 0.25, "unit": "kA"}
